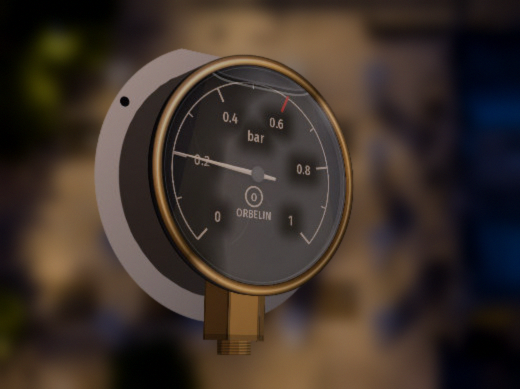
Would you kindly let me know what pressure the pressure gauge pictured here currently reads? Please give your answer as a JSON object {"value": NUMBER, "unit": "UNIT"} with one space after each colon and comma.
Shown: {"value": 0.2, "unit": "bar"}
